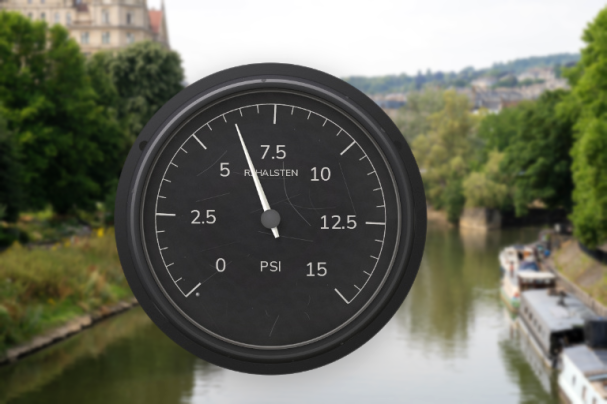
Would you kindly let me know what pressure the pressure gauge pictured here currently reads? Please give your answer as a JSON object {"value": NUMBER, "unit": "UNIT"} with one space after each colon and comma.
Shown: {"value": 6.25, "unit": "psi"}
